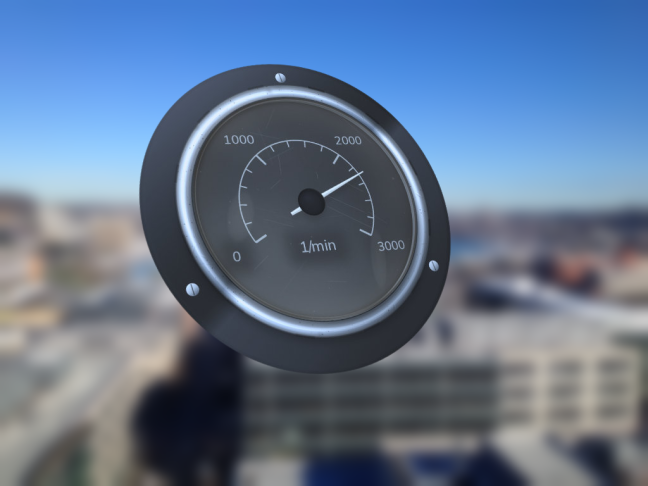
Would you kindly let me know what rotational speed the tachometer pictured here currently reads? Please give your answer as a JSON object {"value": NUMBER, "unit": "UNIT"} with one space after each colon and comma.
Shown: {"value": 2300, "unit": "rpm"}
